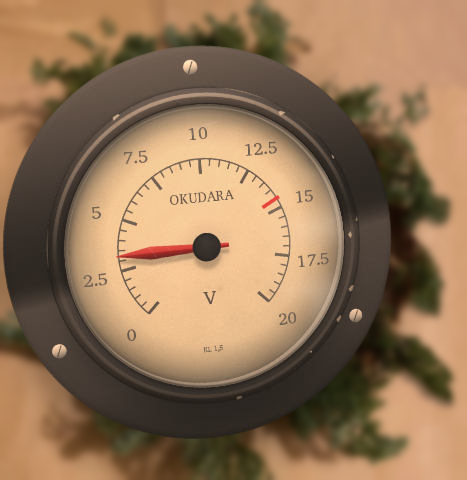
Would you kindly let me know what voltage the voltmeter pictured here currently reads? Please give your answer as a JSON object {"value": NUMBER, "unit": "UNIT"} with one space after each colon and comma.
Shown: {"value": 3.25, "unit": "V"}
